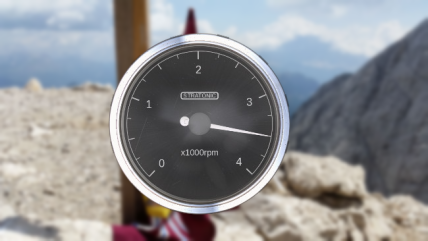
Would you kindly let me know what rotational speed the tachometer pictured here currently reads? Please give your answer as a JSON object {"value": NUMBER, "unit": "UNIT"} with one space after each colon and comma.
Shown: {"value": 3500, "unit": "rpm"}
